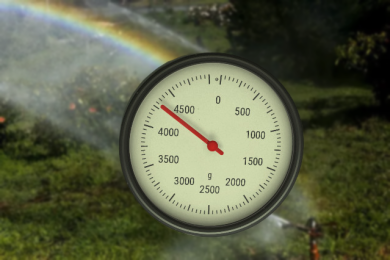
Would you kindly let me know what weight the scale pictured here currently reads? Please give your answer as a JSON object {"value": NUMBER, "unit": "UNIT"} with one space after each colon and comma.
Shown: {"value": 4300, "unit": "g"}
